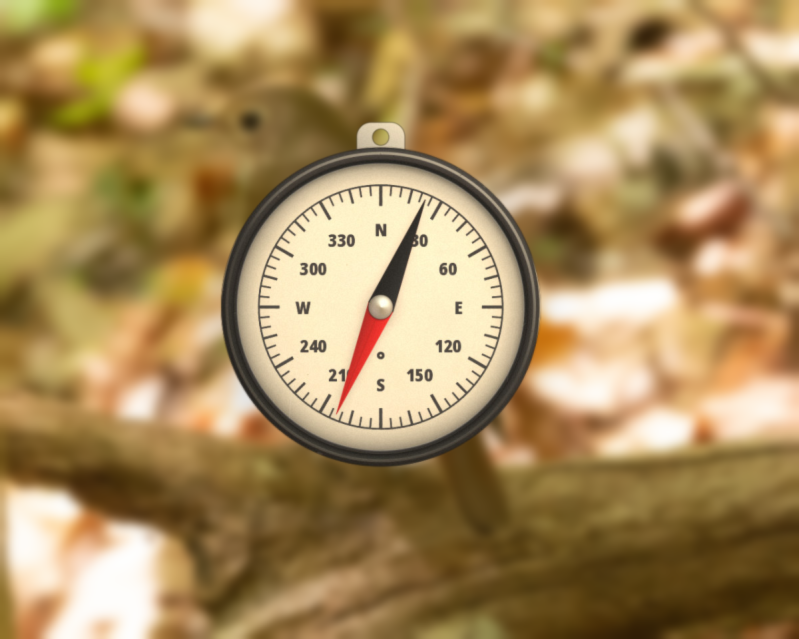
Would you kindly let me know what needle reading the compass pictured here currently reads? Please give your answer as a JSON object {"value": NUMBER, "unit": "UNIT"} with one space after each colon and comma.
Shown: {"value": 202.5, "unit": "°"}
